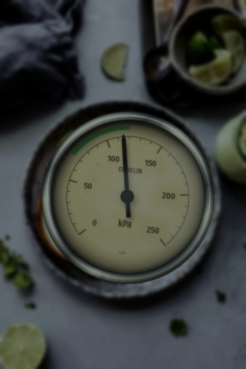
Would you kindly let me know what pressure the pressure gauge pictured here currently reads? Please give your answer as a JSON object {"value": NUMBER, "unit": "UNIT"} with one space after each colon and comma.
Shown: {"value": 115, "unit": "kPa"}
